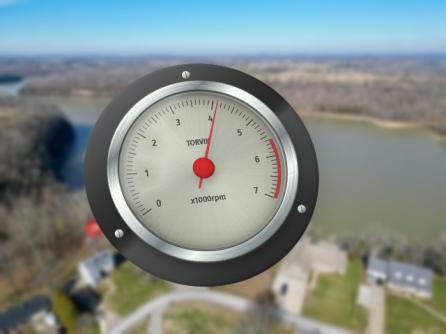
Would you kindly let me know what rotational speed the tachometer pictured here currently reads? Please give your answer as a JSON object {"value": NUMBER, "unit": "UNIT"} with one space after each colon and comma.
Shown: {"value": 4100, "unit": "rpm"}
